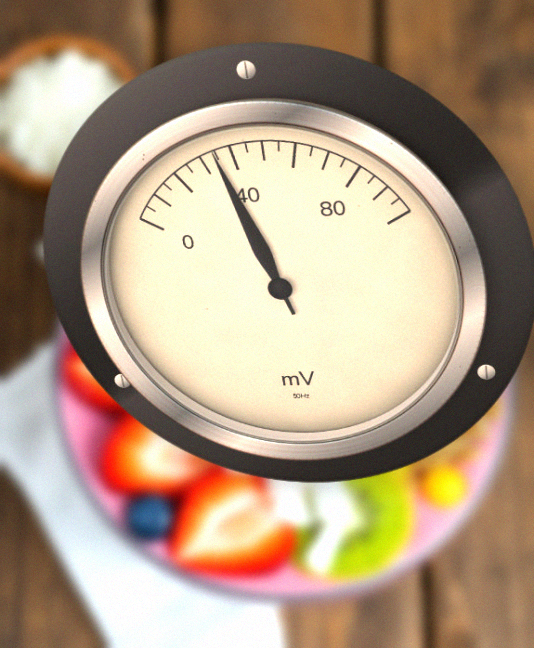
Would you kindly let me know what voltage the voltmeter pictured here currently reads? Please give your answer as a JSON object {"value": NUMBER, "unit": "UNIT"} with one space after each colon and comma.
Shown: {"value": 35, "unit": "mV"}
